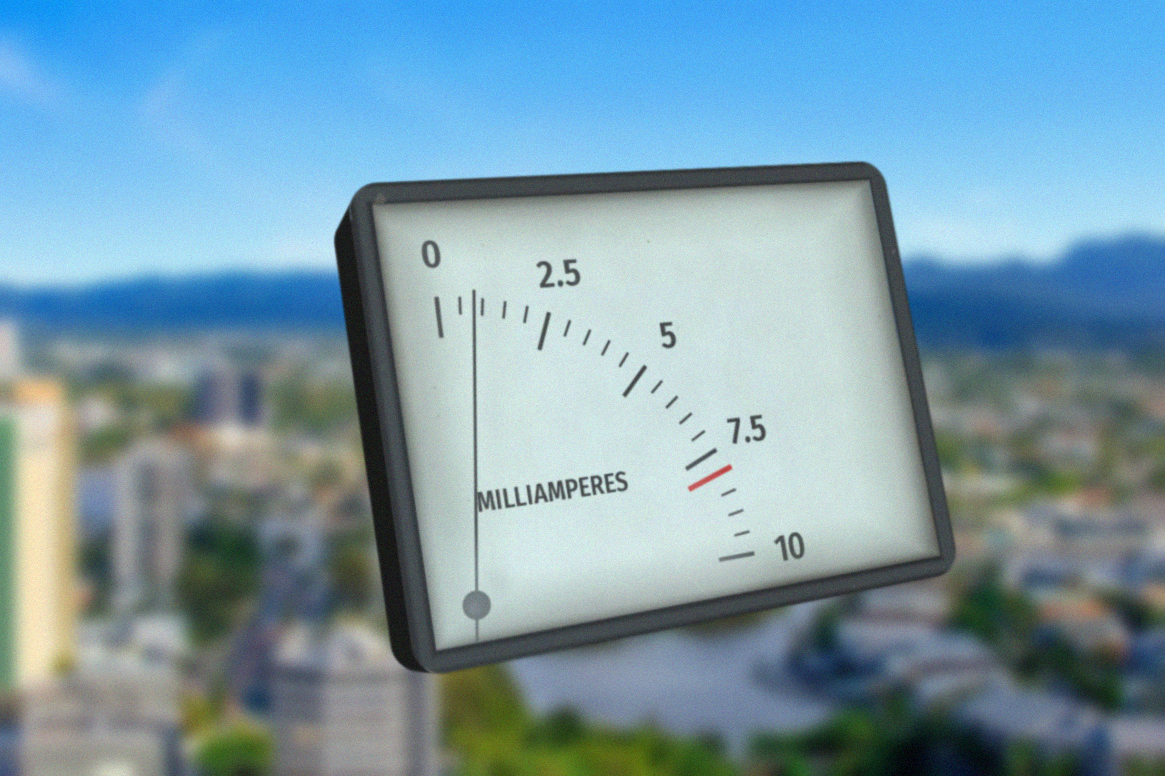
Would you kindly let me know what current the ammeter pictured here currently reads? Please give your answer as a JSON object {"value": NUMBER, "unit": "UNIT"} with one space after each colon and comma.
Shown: {"value": 0.75, "unit": "mA"}
